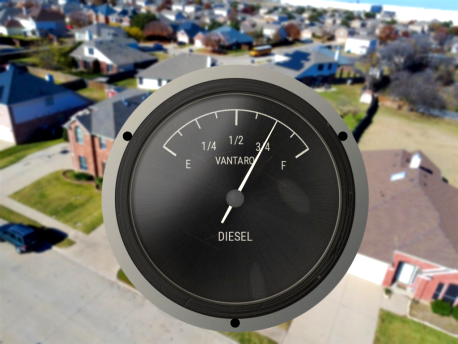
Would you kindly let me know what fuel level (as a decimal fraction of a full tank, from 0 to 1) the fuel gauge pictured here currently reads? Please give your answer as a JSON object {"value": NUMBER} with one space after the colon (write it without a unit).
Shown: {"value": 0.75}
